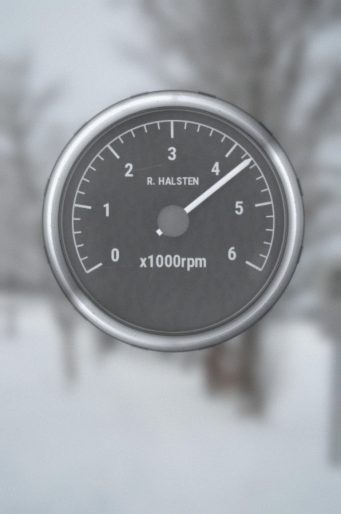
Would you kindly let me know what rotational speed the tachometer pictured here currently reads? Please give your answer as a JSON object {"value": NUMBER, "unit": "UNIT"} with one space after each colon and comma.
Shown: {"value": 4300, "unit": "rpm"}
